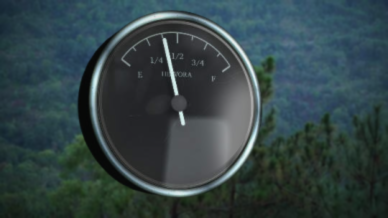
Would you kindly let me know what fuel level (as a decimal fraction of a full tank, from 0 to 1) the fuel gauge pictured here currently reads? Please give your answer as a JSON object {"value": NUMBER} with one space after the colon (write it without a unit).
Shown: {"value": 0.375}
